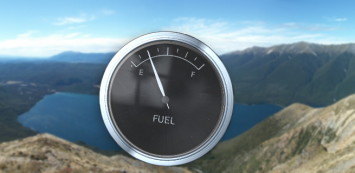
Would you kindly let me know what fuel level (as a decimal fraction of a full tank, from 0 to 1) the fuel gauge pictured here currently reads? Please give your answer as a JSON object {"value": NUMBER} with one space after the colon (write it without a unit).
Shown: {"value": 0.25}
